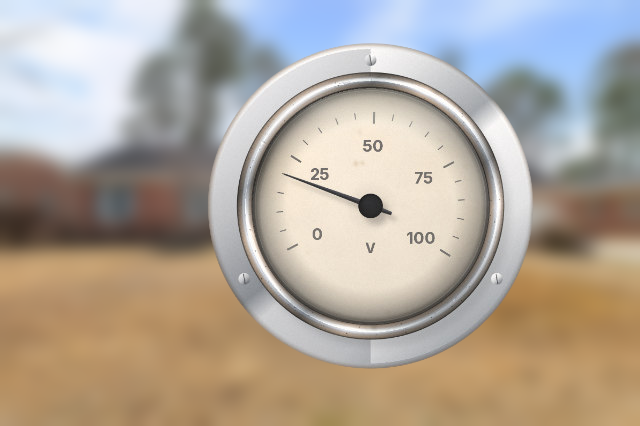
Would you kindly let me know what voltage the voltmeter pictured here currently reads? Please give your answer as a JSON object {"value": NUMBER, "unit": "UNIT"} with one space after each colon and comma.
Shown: {"value": 20, "unit": "V"}
